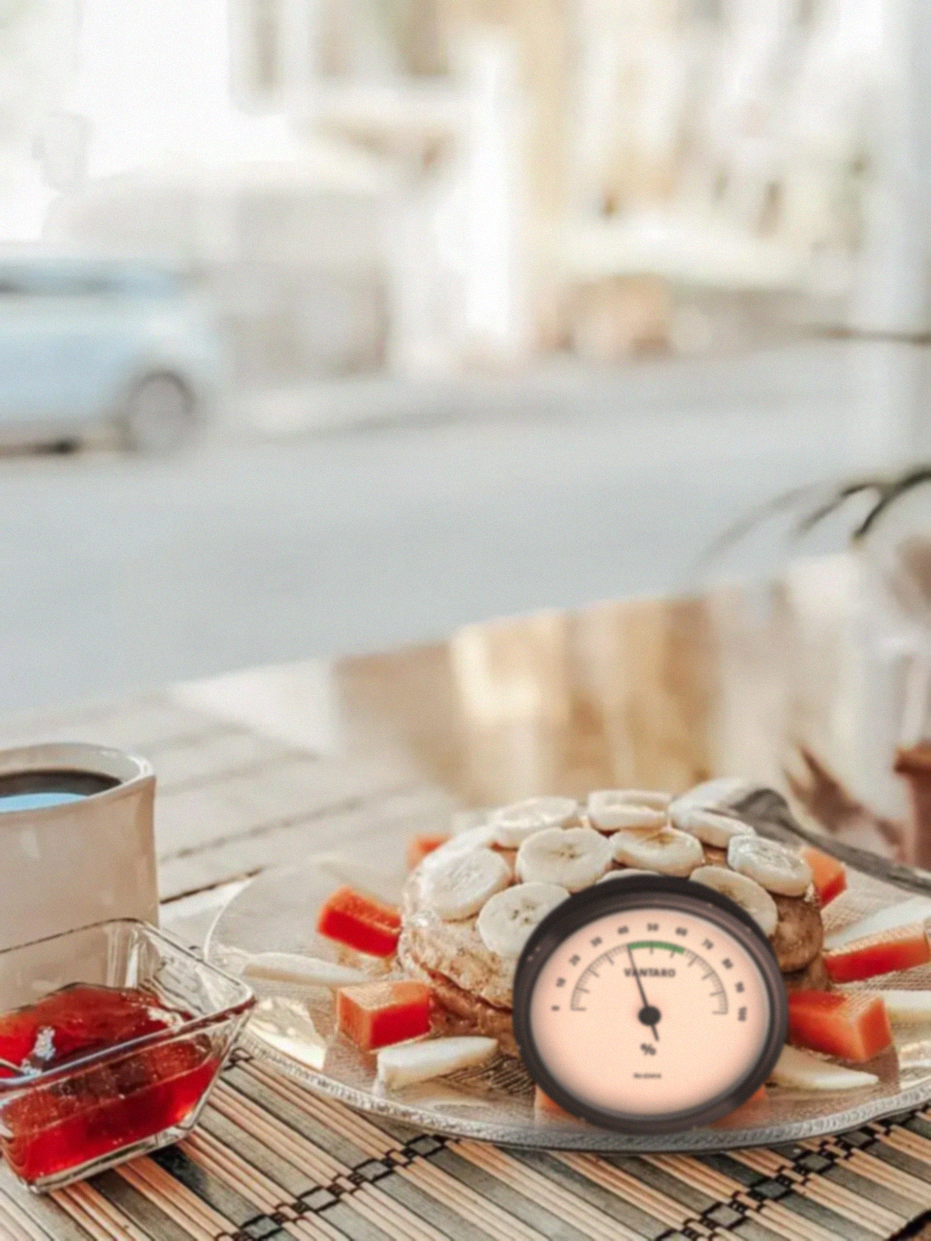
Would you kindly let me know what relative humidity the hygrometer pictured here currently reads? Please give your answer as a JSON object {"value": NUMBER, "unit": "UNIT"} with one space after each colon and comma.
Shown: {"value": 40, "unit": "%"}
